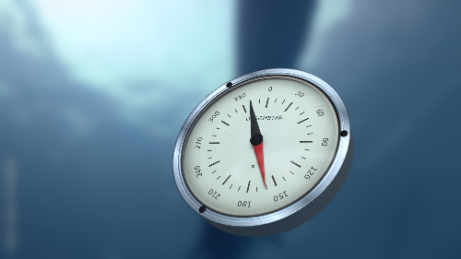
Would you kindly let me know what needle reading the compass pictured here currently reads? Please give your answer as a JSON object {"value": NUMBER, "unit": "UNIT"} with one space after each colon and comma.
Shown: {"value": 160, "unit": "°"}
